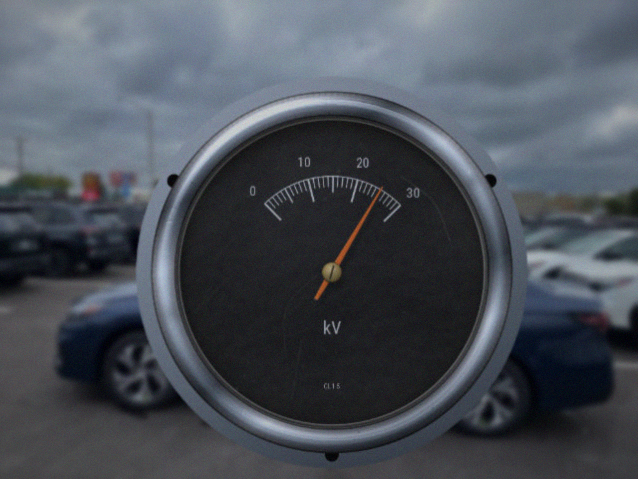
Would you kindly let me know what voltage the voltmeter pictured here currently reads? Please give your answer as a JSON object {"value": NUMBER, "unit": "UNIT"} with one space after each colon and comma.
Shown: {"value": 25, "unit": "kV"}
